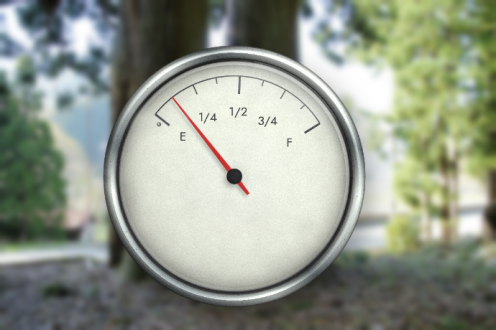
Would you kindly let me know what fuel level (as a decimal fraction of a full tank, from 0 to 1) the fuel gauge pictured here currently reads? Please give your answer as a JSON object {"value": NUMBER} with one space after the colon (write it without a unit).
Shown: {"value": 0.125}
